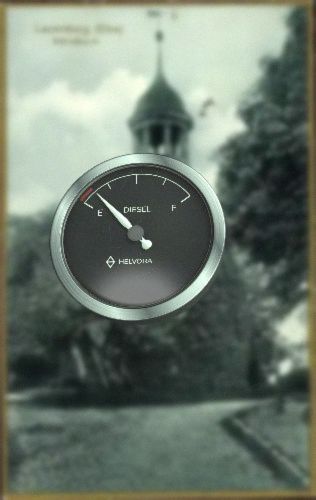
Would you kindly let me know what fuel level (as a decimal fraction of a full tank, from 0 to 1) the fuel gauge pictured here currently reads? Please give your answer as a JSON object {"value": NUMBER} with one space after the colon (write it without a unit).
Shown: {"value": 0.125}
